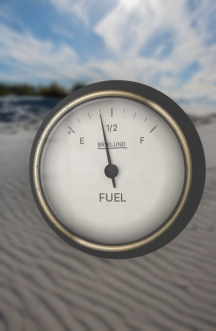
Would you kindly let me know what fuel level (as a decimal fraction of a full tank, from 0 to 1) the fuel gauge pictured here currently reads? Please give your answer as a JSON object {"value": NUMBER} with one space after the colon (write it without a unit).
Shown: {"value": 0.375}
